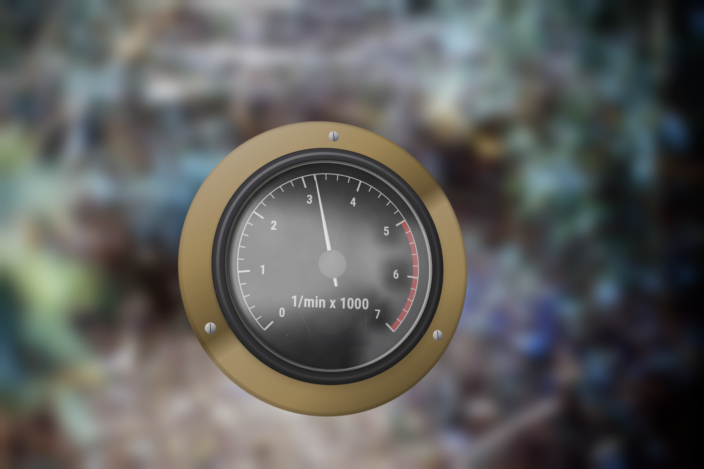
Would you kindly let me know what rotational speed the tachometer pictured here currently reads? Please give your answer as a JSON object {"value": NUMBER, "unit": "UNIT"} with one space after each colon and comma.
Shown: {"value": 3200, "unit": "rpm"}
